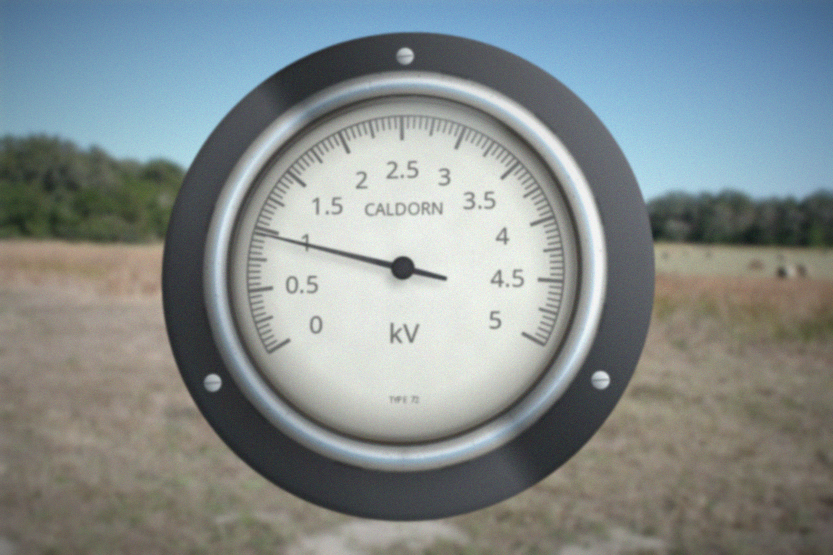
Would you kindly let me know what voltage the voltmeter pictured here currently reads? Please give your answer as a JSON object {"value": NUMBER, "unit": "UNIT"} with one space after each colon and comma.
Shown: {"value": 0.95, "unit": "kV"}
